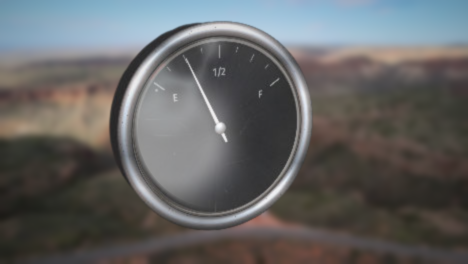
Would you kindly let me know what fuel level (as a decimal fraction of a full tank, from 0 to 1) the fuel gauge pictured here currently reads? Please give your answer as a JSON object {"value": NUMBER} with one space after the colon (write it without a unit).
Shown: {"value": 0.25}
